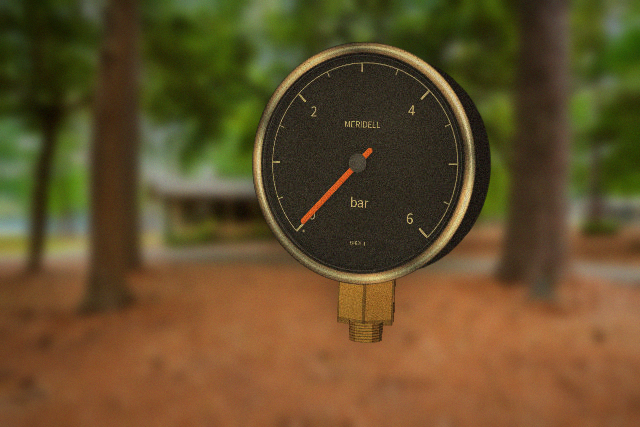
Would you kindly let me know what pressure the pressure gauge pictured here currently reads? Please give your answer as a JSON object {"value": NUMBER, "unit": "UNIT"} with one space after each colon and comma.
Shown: {"value": 0, "unit": "bar"}
